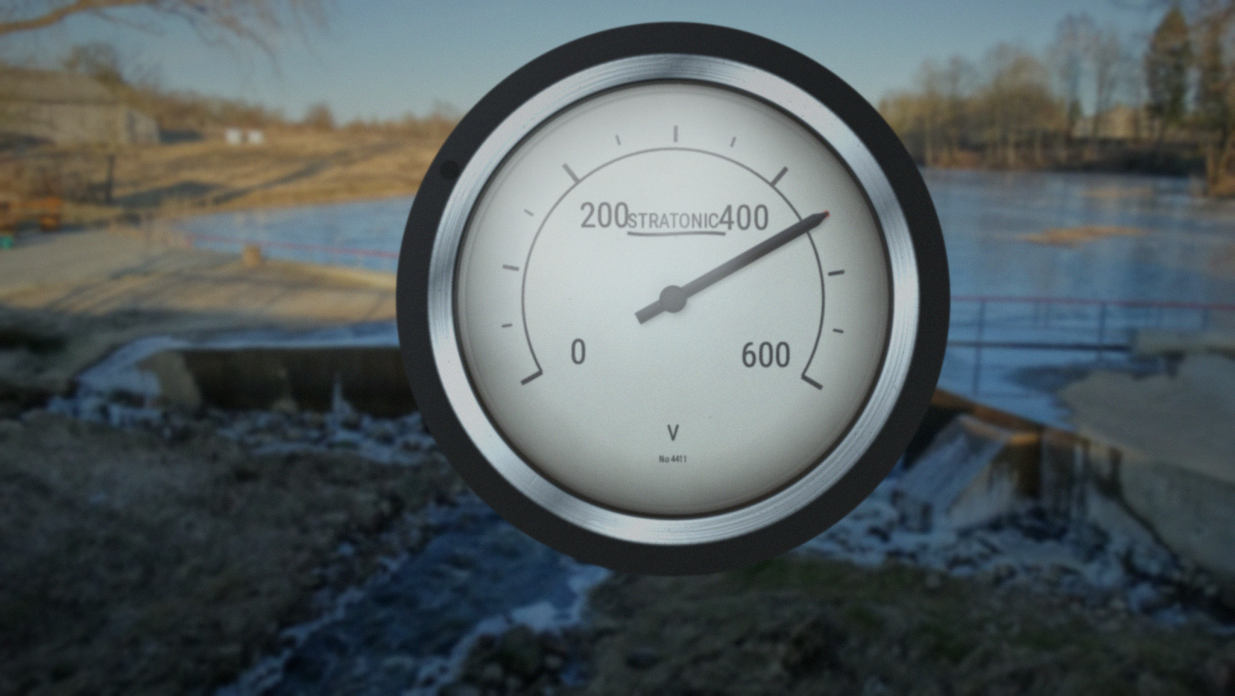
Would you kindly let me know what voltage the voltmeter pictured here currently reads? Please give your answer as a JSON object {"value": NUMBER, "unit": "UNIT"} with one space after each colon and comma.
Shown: {"value": 450, "unit": "V"}
